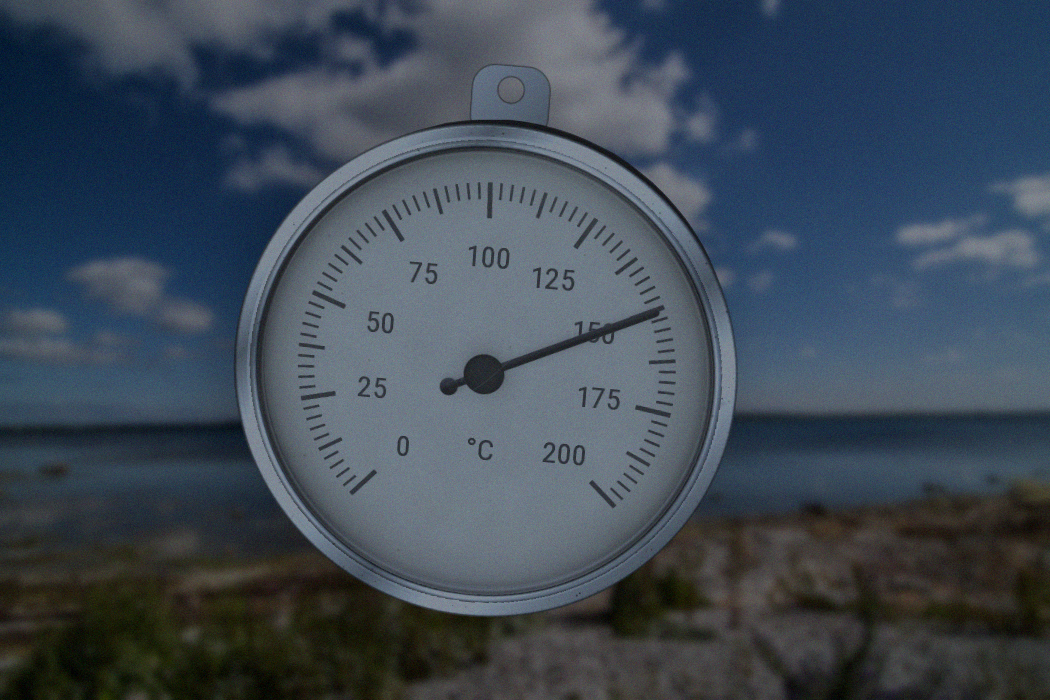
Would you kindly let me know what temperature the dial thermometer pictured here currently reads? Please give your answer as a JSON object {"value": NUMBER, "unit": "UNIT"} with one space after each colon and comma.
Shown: {"value": 150, "unit": "°C"}
